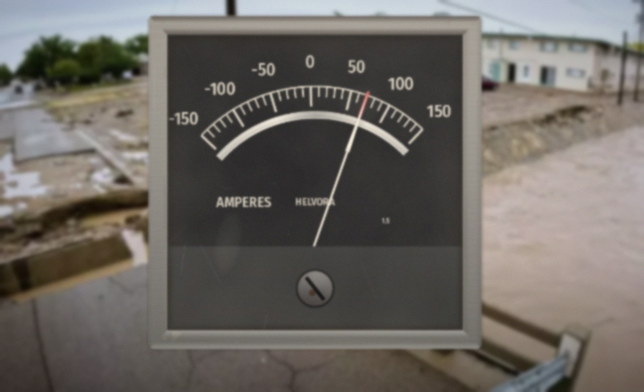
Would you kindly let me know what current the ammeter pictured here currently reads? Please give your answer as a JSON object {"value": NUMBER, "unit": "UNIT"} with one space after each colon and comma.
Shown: {"value": 70, "unit": "A"}
